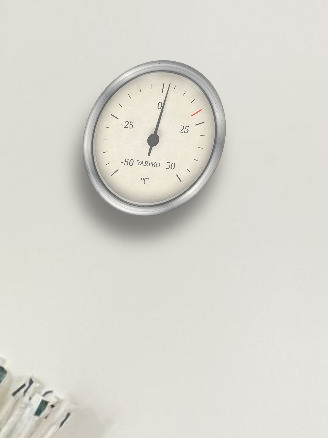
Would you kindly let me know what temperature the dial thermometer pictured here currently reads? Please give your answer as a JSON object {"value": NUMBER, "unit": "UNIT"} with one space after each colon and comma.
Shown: {"value": 2.5, "unit": "°C"}
